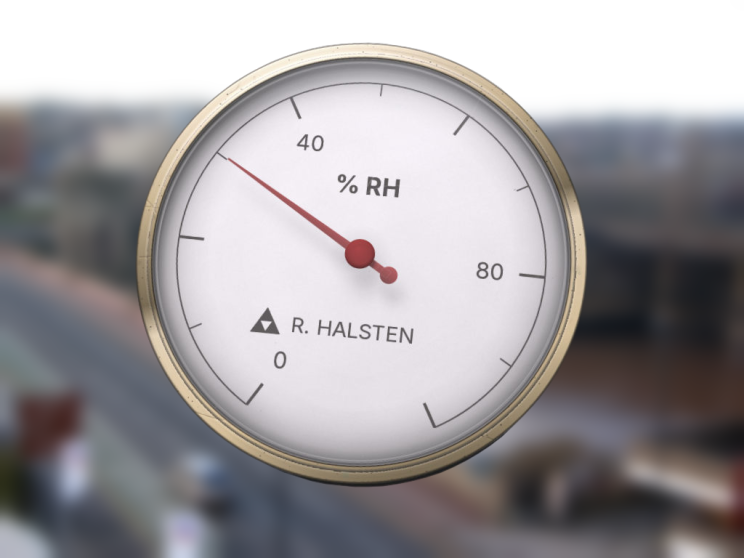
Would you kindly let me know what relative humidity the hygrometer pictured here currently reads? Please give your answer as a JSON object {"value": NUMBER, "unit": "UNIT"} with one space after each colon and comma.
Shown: {"value": 30, "unit": "%"}
